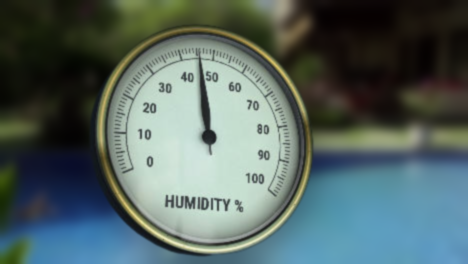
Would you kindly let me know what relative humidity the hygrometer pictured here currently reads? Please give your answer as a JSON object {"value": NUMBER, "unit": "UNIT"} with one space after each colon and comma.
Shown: {"value": 45, "unit": "%"}
